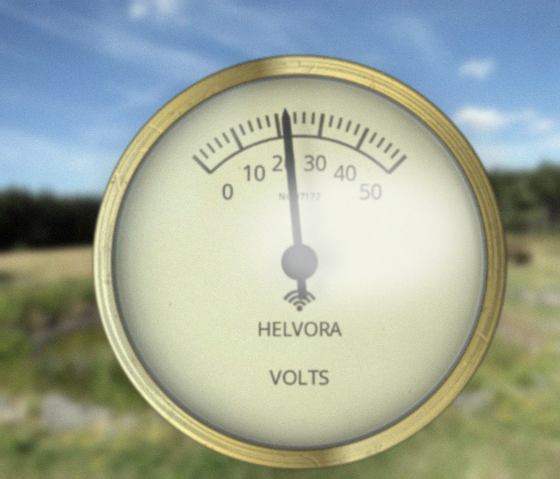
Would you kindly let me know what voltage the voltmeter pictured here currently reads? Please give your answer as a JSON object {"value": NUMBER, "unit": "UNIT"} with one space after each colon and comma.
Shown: {"value": 22, "unit": "V"}
